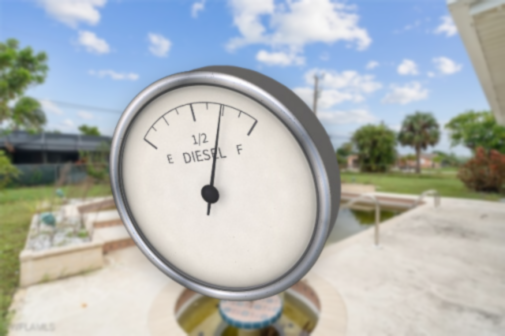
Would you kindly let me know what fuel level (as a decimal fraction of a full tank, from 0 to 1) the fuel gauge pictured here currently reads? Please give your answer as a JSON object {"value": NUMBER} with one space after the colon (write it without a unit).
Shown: {"value": 0.75}
